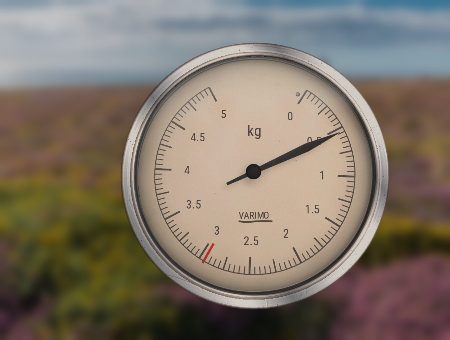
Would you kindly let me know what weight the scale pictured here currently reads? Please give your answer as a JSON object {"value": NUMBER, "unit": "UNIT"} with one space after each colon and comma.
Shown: {"value": 0.55, "unit": "kg"}
